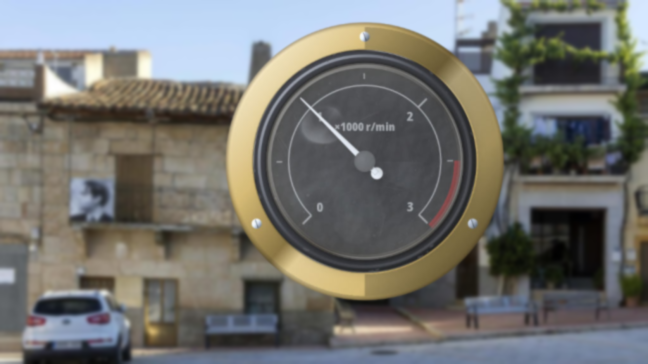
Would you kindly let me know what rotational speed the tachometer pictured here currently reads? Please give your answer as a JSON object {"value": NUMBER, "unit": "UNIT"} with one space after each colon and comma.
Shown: {"value": 1000, "unit": "rpm"}
